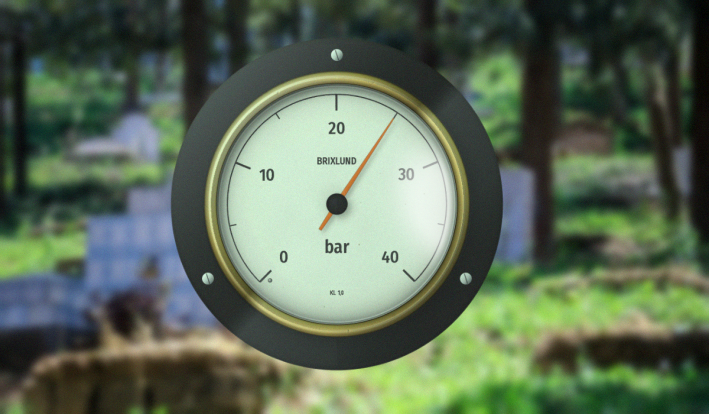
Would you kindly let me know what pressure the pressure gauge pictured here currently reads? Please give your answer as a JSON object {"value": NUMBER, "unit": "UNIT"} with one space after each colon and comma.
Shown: {"value": 25, "unit": "bar"}
